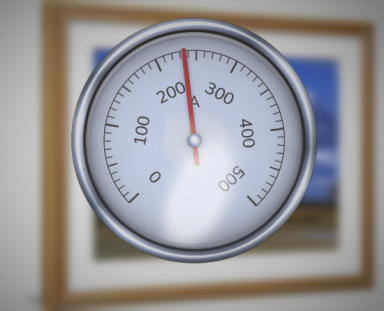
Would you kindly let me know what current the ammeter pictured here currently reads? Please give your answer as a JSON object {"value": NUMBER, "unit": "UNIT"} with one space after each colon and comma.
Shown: {"value": 235, "unit": "A"}
